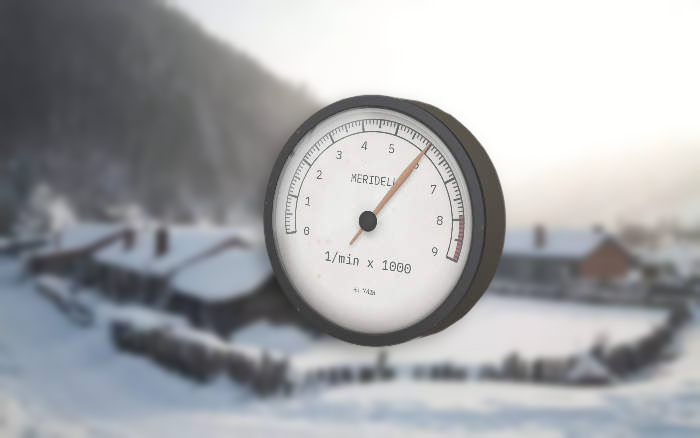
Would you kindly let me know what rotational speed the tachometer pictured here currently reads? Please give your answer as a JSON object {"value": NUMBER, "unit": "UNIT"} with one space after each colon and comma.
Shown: {"value": 6000, "unit": "rpm"}
